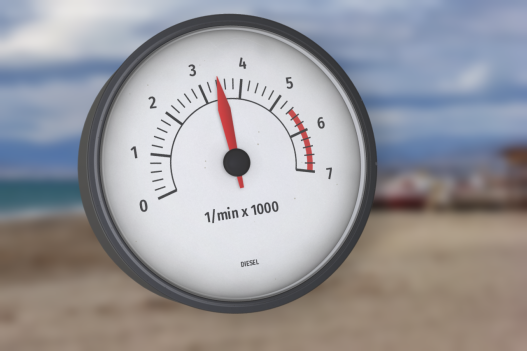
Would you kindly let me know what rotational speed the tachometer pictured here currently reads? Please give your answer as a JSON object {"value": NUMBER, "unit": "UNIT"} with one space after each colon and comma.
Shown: {"value": 3400, "unit": "rpm"}
